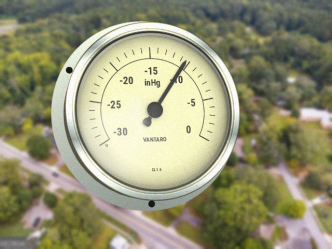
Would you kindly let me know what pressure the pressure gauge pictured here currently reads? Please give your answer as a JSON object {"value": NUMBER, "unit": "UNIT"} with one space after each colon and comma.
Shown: {"value": -10.5, "unit": "inHg"}
